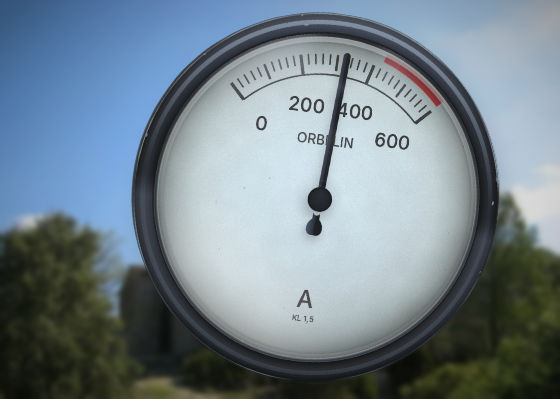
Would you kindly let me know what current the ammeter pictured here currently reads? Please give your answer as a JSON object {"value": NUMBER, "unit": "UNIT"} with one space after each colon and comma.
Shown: {"value": 320, "unit": "A"}
